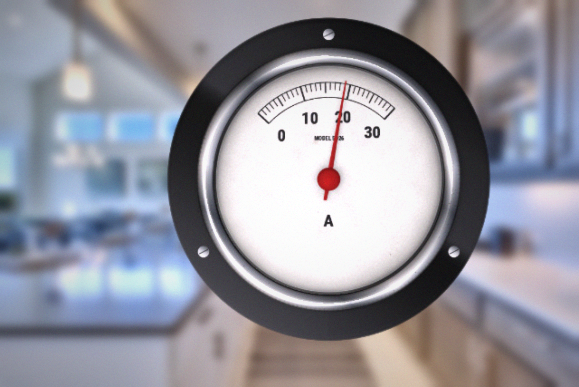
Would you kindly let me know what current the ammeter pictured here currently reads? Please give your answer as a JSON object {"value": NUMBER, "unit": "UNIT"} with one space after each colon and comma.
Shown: {"value": 19, "unit": "A"}
